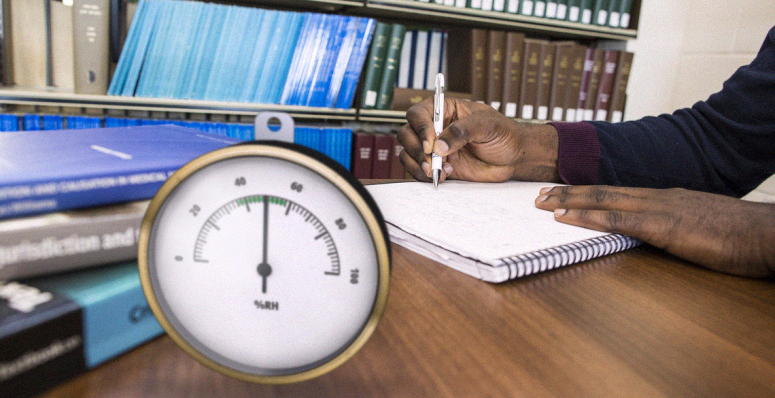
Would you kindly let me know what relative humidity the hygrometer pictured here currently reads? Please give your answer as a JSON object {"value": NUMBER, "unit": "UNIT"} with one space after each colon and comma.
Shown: {"value": 50, "unit": "%"}
